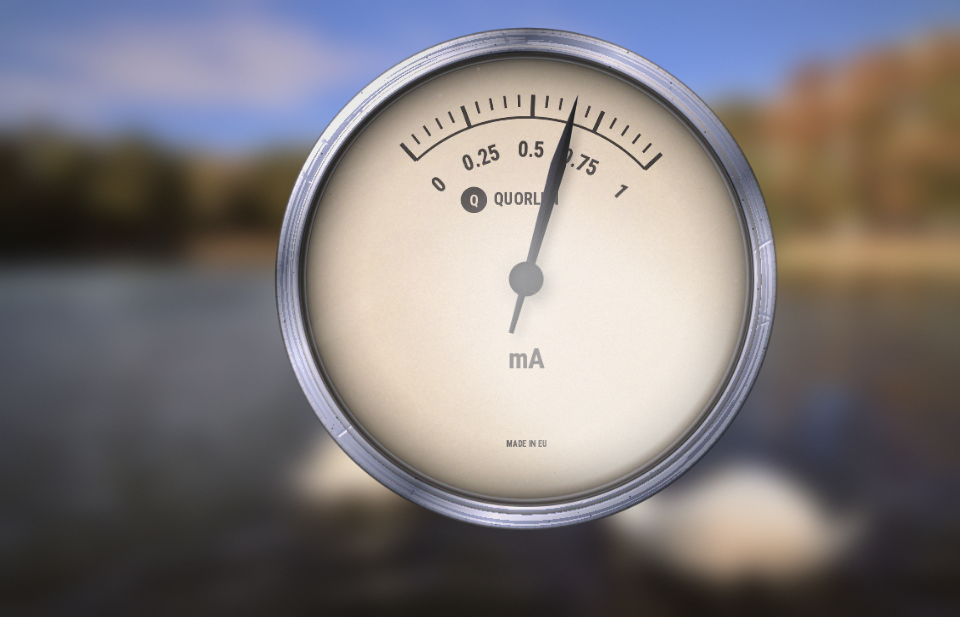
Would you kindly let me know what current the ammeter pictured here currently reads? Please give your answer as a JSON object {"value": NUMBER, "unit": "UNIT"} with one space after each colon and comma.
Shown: {"value": 0.65, "unit": "mA"}
